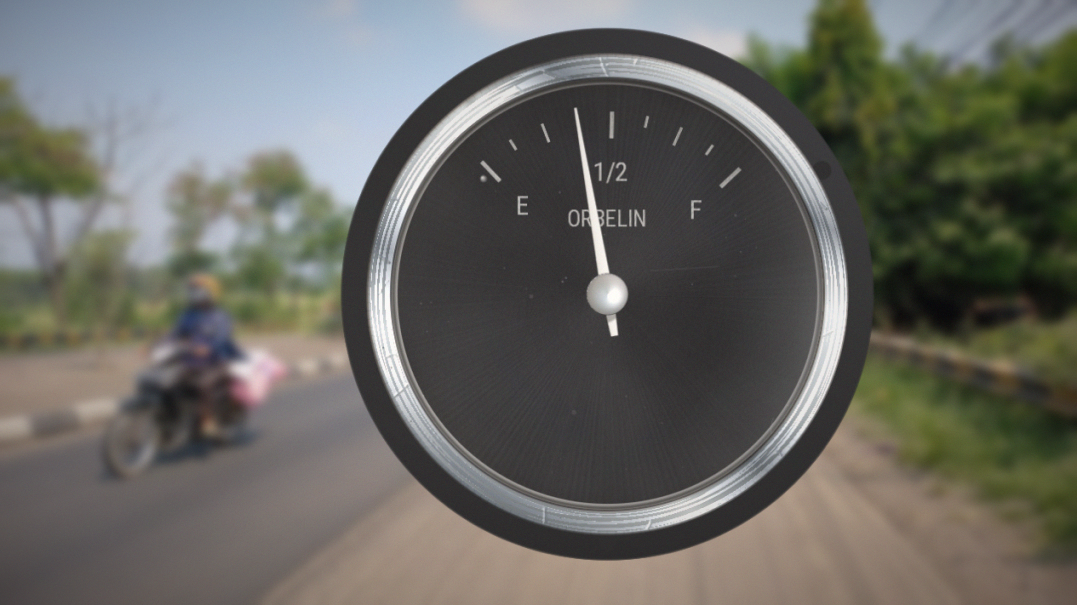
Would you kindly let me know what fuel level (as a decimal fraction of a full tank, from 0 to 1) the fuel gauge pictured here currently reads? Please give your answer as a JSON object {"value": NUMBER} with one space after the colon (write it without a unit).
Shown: {"value": 0.375}
